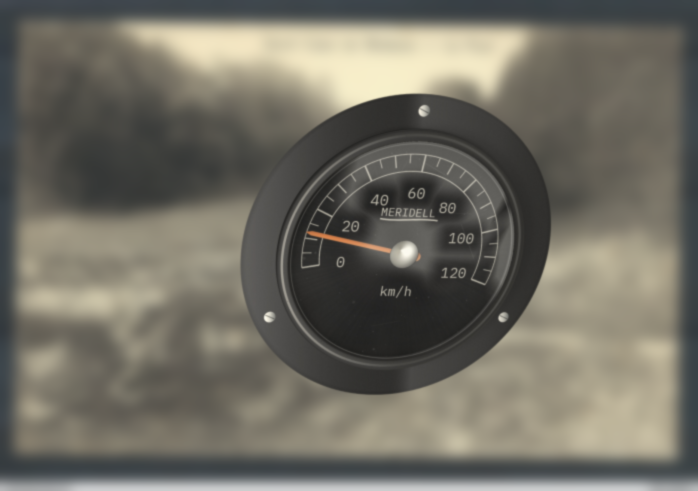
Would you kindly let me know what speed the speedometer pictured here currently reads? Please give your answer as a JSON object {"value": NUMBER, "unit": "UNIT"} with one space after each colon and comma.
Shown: {"value": 12.5, "unit": "km/h"}
